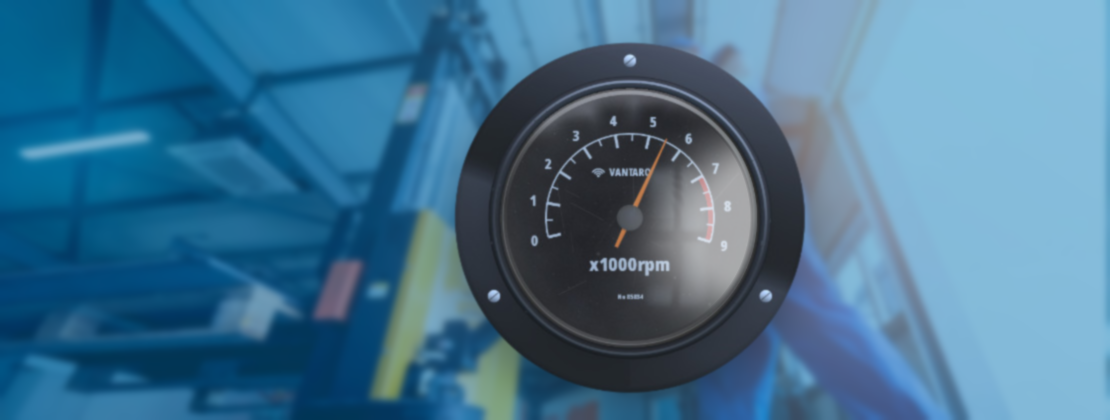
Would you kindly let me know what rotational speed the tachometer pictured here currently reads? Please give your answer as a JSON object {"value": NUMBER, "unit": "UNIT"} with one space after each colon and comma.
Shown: {"value": 5500, "unit": "rpm"}
